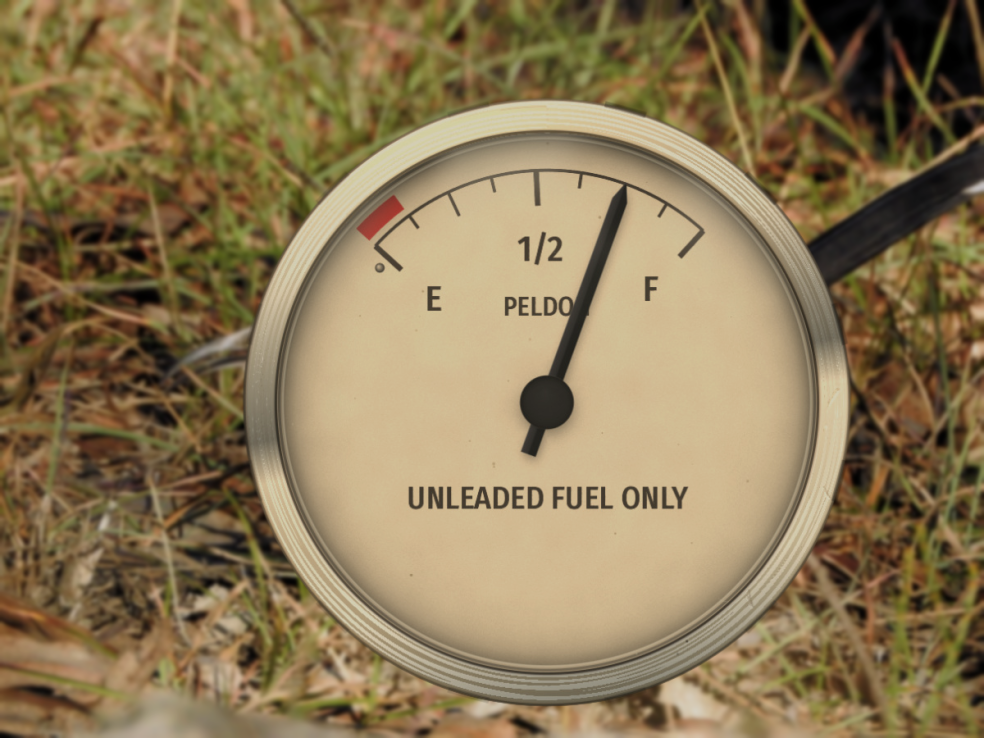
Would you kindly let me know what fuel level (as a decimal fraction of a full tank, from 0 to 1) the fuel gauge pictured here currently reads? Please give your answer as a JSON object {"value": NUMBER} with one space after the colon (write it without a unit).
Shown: {"value": 0.75}
